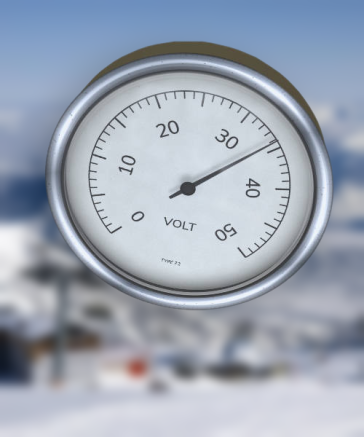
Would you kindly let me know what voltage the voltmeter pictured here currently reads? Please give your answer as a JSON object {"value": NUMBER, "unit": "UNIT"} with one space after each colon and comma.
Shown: {"value": 34, "unit": "V"}
